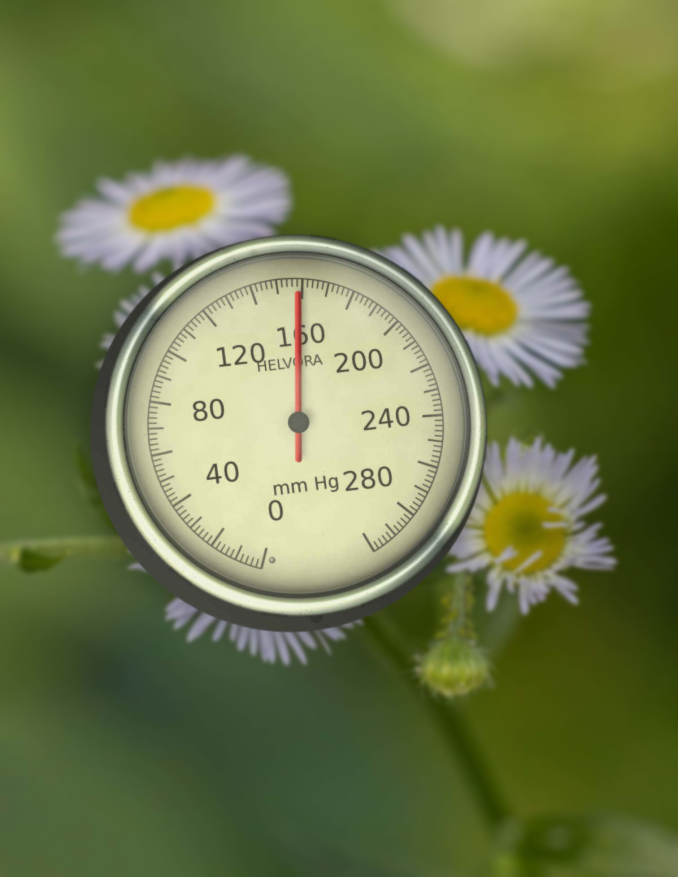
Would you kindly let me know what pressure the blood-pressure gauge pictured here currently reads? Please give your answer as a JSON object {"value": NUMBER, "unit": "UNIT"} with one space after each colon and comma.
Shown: {"value": 158, "unit": "mmHg"}
